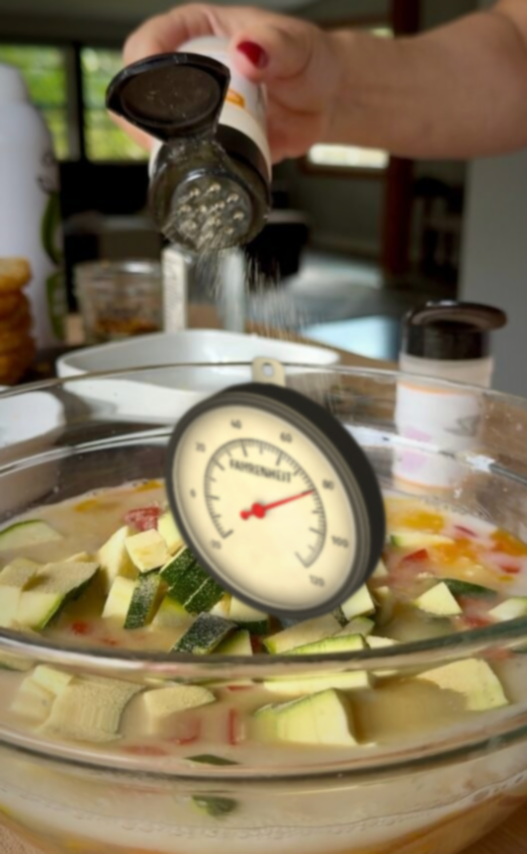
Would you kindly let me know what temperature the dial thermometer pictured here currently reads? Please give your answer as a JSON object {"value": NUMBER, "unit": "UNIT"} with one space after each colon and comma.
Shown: {"value": 80, "unit": "°F"}
